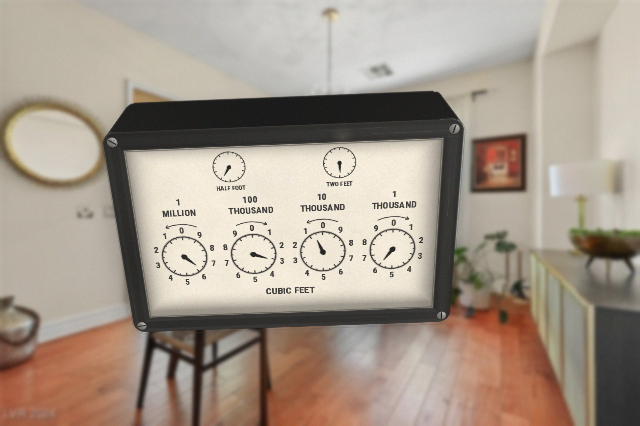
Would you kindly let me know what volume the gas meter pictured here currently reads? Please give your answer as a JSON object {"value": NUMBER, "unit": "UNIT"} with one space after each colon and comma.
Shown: {"value": 630600, "unit": "ft³"}
